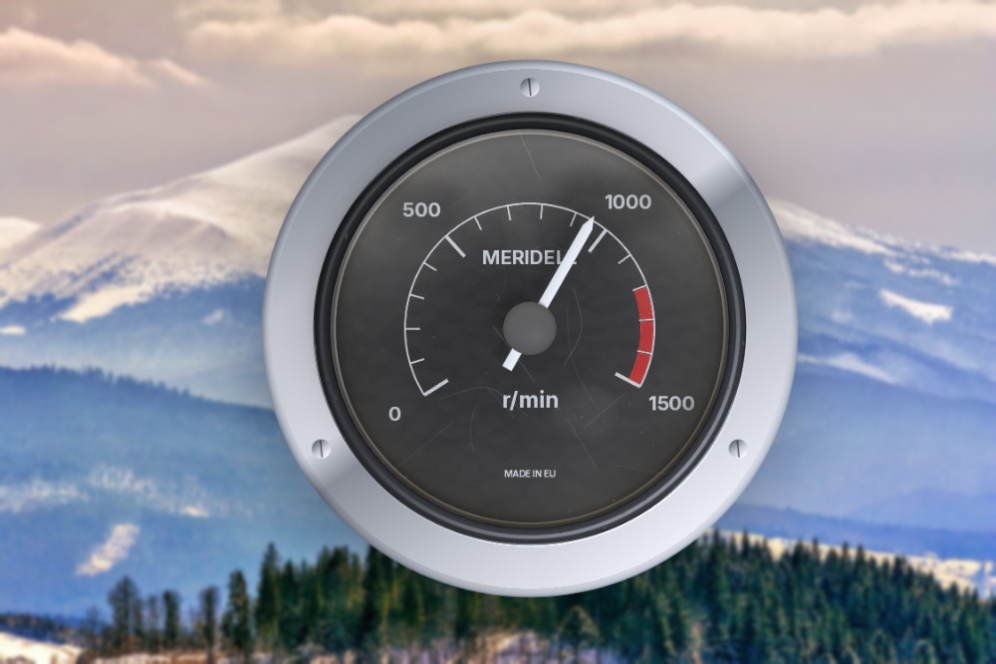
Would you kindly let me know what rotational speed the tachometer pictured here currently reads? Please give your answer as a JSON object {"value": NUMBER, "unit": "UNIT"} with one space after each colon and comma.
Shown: {"value": 950, "unit": "rpm"}
